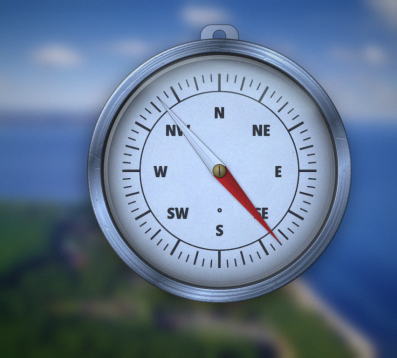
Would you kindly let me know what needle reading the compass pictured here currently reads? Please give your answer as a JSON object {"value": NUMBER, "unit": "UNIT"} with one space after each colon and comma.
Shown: {"value": 140, "unit": "°"}
